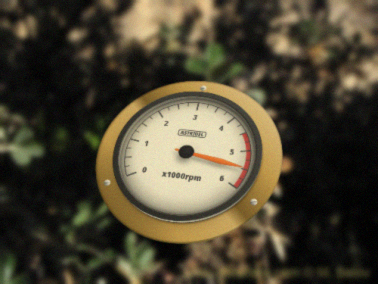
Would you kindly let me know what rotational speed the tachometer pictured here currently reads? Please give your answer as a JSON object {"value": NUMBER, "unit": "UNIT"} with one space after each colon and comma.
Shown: {"value": 5500, "unit": "rpm"}
